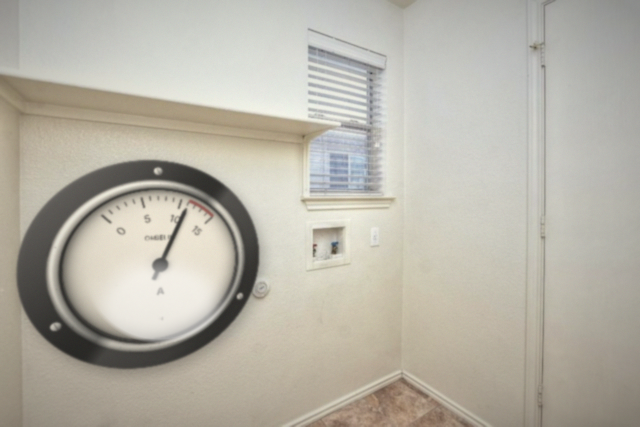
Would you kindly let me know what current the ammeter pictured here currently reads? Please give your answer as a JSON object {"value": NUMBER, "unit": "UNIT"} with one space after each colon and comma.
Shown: {"value": 11, "unit": "A"}
